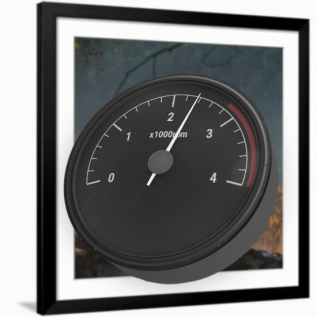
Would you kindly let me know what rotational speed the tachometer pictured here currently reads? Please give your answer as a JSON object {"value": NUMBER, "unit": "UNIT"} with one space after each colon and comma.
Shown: {"value": 2400, "unit": "rpm"}
